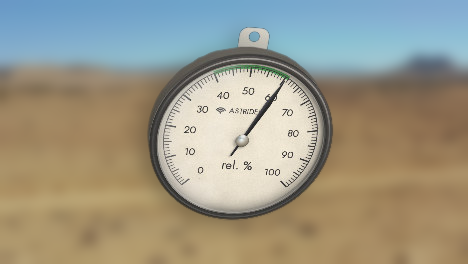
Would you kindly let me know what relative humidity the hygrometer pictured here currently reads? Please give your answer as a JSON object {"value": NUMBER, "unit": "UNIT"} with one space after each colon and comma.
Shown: {"value": 60, "unit": "%"}
